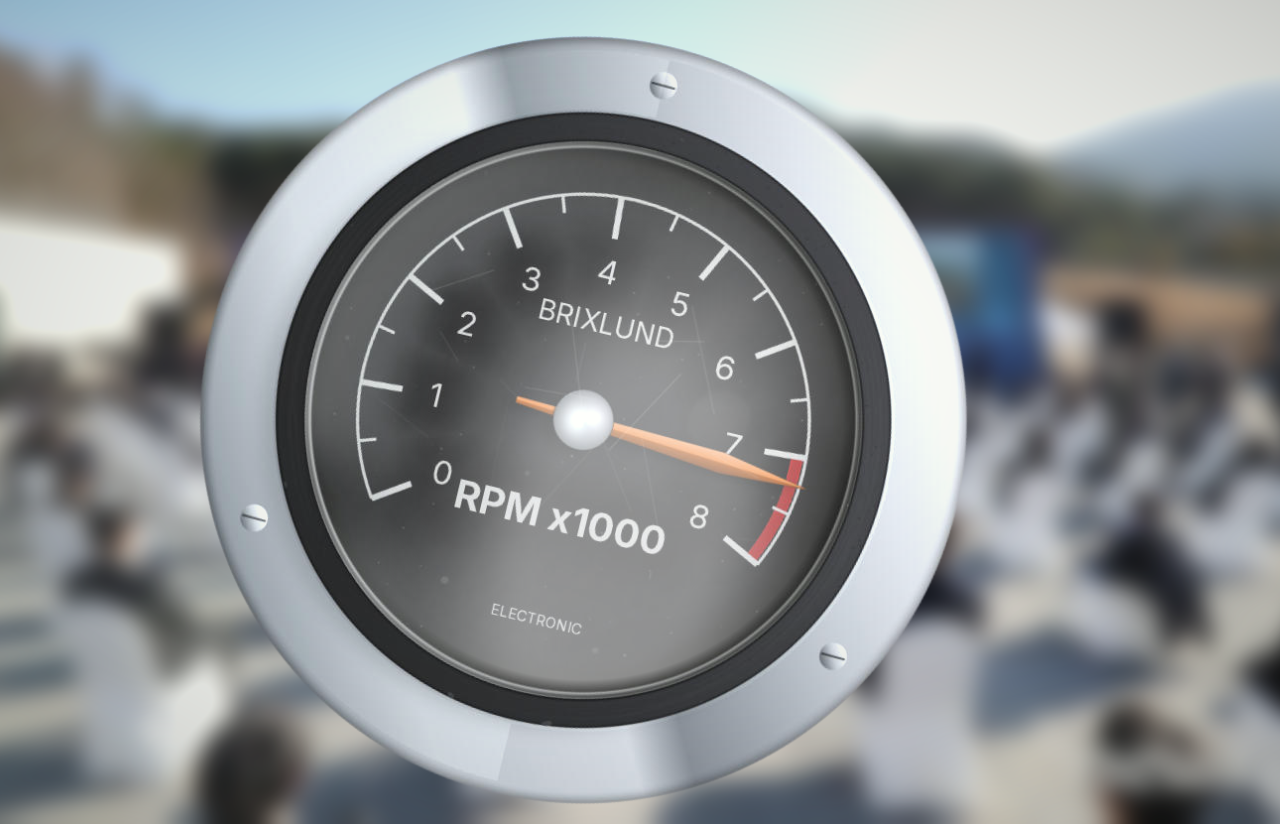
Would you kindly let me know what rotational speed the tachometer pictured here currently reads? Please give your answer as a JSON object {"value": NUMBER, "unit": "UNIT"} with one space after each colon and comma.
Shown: {"value": 7250, "unit": "rpm"}
